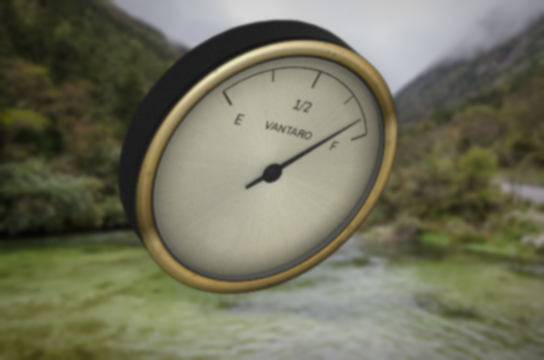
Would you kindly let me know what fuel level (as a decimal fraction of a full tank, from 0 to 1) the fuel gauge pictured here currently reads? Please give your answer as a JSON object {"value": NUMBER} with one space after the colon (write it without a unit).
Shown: {"value": 0.875}
